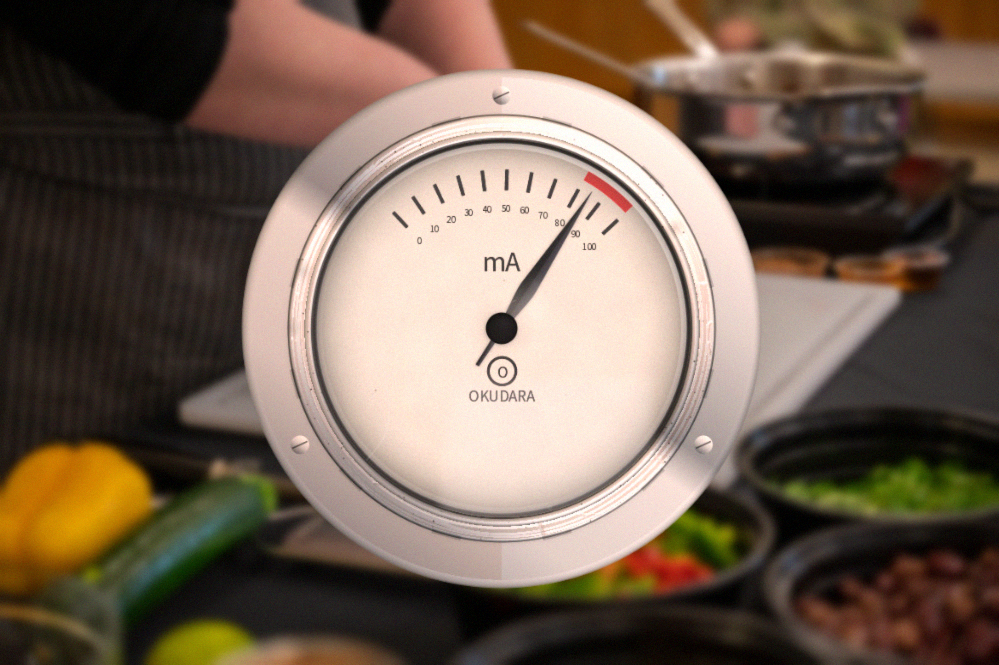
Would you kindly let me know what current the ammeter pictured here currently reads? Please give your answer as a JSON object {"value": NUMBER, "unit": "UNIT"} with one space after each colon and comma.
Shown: {"value": 85, "unit": "mA"}
